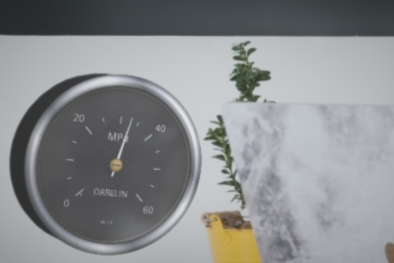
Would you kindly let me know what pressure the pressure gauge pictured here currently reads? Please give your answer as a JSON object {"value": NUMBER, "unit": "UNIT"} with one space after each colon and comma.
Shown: {"value": 32.5, "unit": "MPa"}
